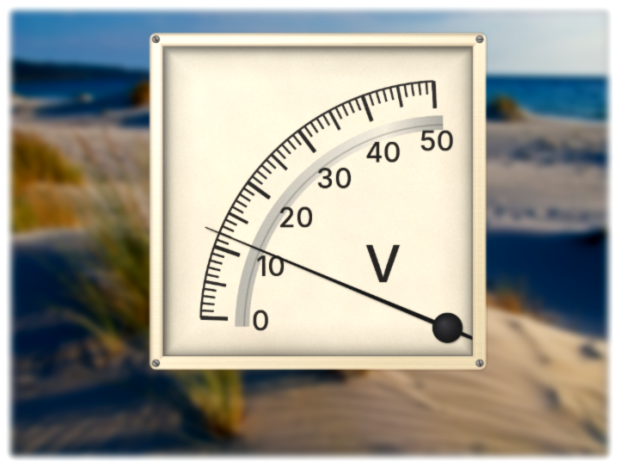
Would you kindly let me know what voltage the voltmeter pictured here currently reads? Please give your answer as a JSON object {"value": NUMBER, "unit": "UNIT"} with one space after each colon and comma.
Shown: {"value": 12, "unit": "V"}
